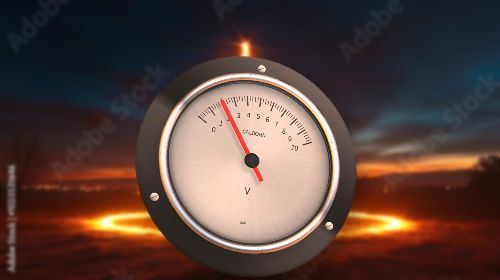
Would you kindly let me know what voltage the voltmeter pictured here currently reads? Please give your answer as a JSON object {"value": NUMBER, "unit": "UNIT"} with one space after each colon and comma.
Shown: {"value": 2, "unit": "V"}
